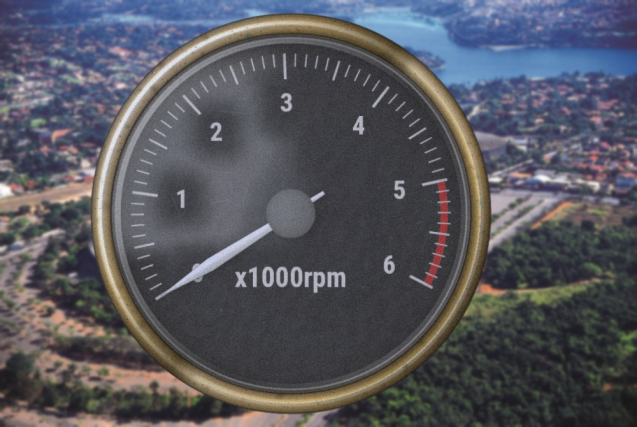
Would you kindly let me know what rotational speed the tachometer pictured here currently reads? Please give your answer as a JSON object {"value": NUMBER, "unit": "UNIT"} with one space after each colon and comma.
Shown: {"value": 0, "unit": "rpm"}
